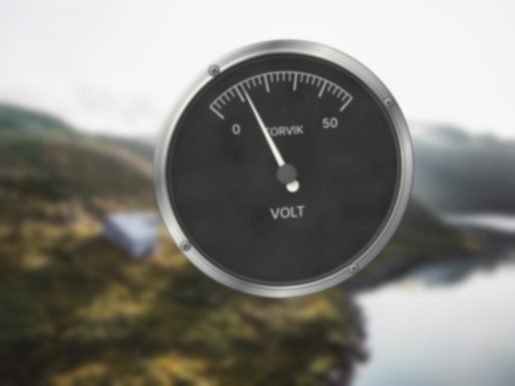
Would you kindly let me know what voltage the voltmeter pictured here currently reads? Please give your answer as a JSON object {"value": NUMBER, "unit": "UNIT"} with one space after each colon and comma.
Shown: {"value": 12, "unit": "V"}
